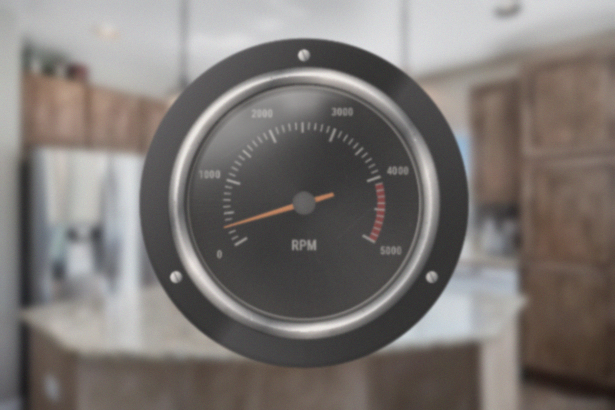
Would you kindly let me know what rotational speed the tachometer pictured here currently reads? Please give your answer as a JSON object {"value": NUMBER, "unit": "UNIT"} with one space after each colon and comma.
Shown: {"value": 300, "unit": "rpm"}
